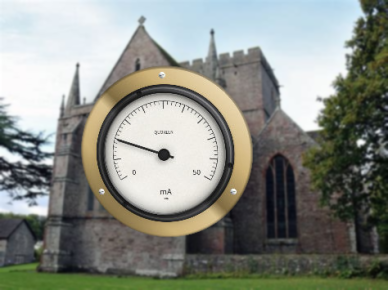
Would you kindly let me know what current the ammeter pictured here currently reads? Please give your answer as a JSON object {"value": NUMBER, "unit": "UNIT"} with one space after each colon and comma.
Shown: {"value": 10, "unit": "mA"}
